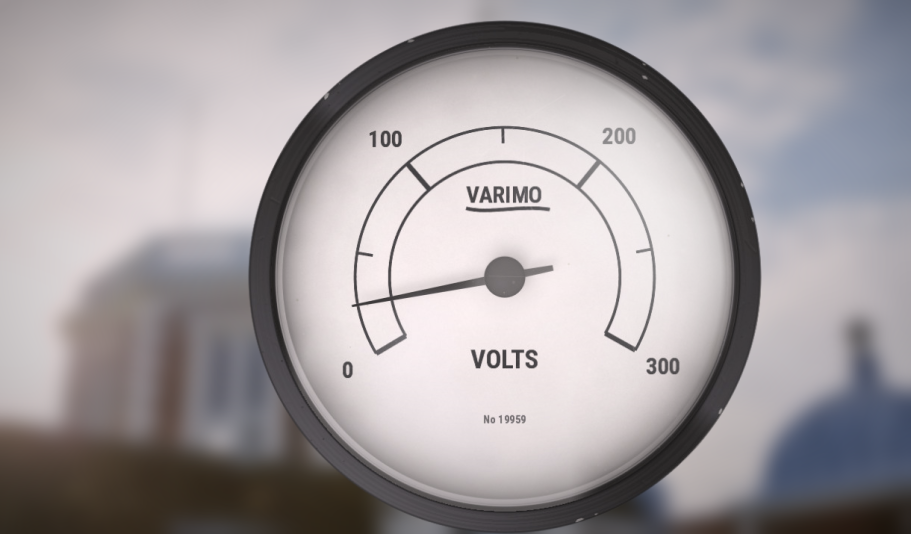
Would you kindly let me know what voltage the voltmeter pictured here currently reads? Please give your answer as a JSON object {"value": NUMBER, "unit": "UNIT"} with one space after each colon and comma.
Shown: {"value": 25, "unit": "V"}
